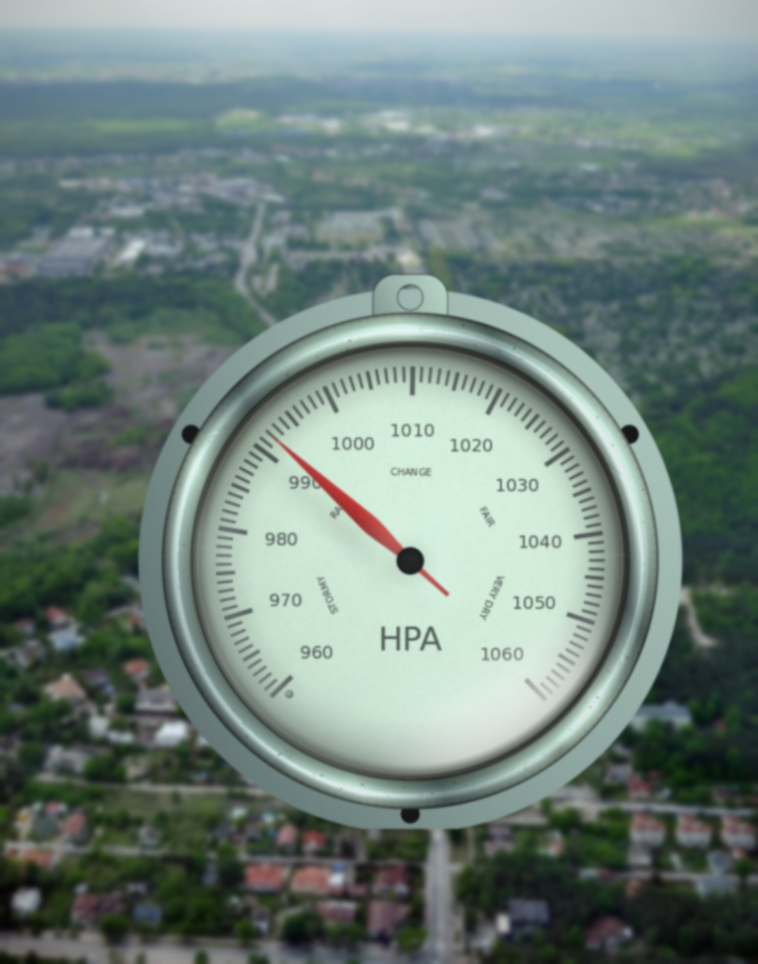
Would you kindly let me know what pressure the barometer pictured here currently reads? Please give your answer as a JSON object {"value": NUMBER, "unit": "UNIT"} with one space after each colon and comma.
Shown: {"value": 992, "unit": "hPa"}
